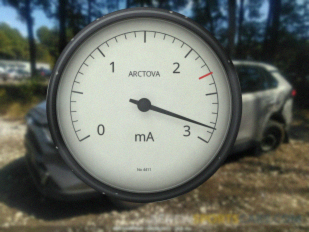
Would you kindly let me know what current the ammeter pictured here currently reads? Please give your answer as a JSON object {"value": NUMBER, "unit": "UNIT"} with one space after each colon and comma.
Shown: {"value": 2.85, "unit": "mA"}
